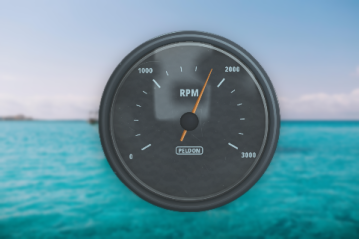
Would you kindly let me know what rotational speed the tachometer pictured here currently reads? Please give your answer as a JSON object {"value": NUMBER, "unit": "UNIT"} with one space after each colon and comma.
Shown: {"value": 1800, "unit": "rpm"}
